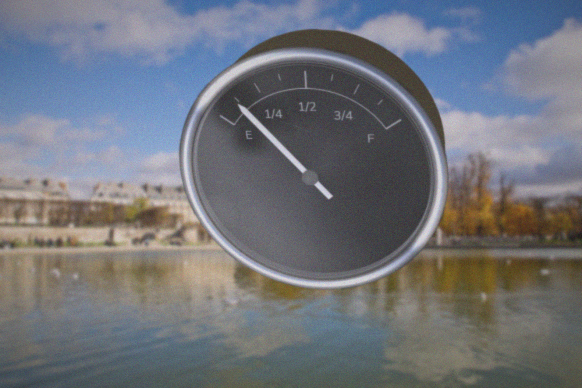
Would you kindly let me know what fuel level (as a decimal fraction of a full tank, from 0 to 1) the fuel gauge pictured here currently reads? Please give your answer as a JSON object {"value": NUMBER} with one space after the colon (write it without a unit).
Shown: {"value": 0.125}
